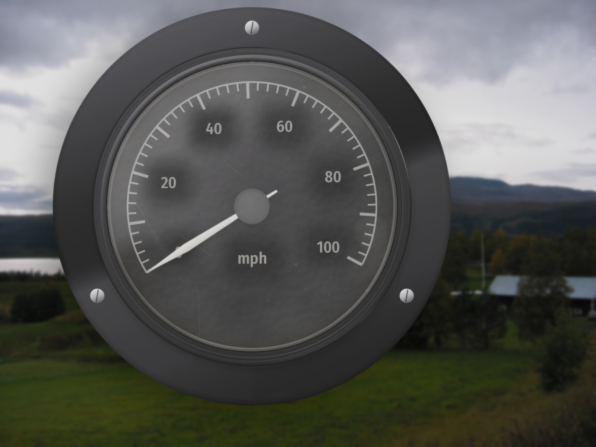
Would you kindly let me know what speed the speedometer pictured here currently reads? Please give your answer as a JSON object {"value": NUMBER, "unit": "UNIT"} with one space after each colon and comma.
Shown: {"value": 0, "unit": "mph"}
